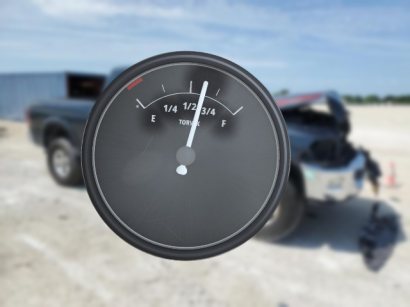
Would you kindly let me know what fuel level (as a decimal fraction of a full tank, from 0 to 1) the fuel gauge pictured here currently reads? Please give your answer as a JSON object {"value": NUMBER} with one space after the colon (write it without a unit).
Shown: {"value": 0.625}
